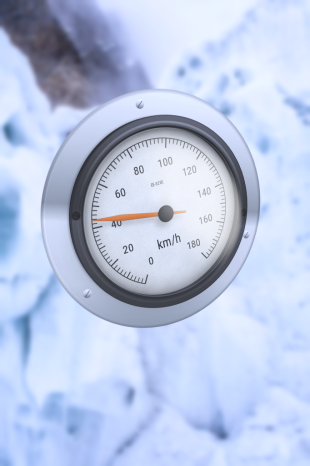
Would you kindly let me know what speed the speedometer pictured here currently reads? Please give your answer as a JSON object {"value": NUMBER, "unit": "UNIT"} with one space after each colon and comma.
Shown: {"value": 44, "unit": "km/h"}
